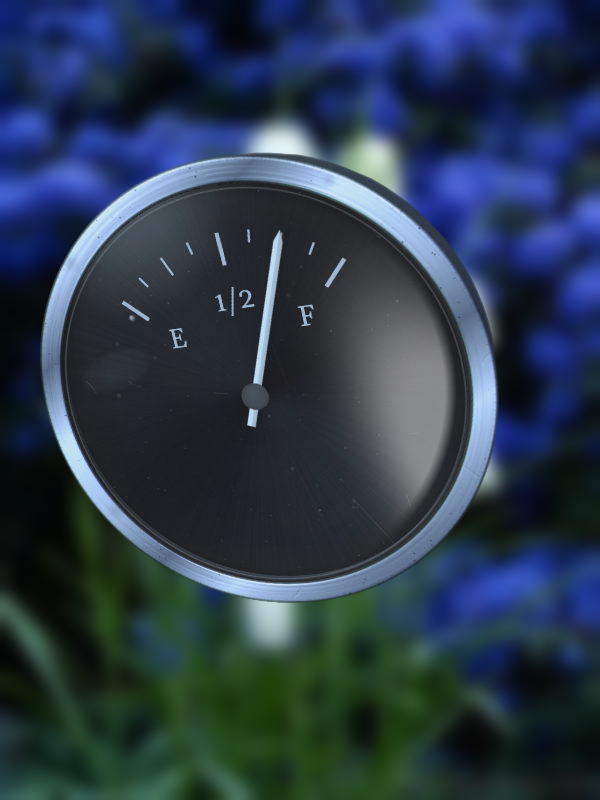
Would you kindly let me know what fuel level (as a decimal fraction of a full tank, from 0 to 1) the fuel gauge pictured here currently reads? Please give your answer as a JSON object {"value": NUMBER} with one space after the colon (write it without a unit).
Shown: {"value": 0.75}
